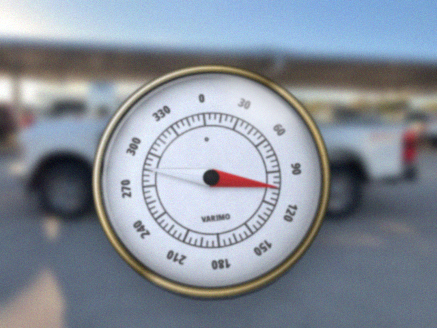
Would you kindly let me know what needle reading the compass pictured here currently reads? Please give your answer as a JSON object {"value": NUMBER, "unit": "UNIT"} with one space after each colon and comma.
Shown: {"value": 105, "unit": "°"}
